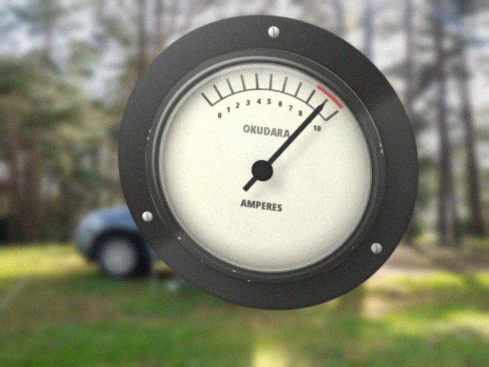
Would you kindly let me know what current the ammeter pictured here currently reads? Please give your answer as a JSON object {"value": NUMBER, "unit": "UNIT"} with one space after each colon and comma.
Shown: {"value": 9, "unit": "A"}
